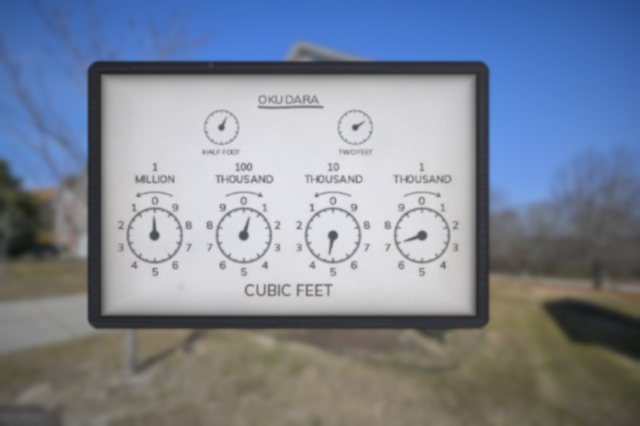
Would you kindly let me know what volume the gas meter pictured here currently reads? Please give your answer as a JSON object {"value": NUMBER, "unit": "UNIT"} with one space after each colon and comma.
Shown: {"value": 4700, "unit": "ft³"}
